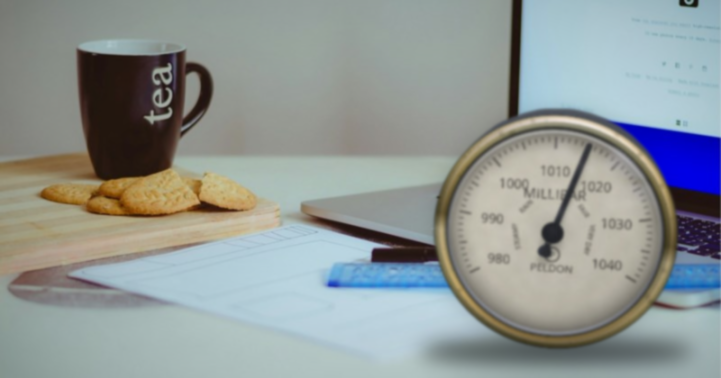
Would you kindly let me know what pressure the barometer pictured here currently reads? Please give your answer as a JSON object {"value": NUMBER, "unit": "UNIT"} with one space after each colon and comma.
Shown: {"value": 1015, "unit": "mbar"}
